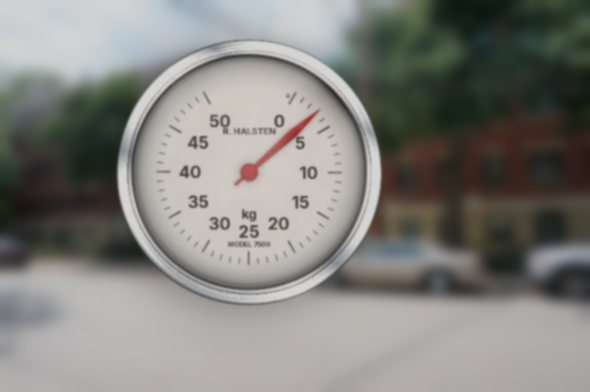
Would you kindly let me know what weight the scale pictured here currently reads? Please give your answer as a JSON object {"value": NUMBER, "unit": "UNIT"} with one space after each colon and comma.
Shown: {"value": 3, "unit": "kg"}
